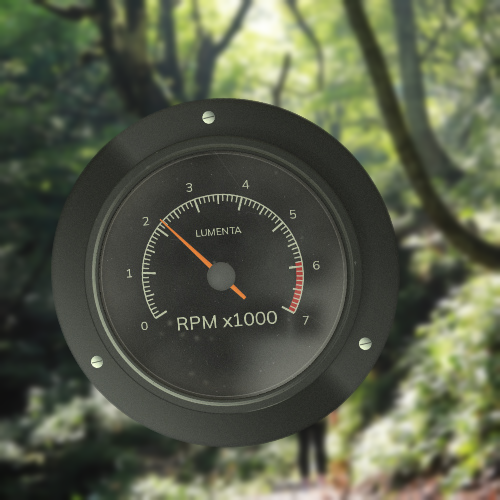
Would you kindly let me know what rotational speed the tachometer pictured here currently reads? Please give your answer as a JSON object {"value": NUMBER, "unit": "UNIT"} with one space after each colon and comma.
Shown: {"value": 2200, "unit": "rpm"}
